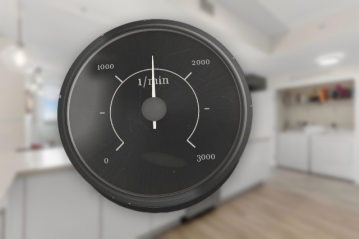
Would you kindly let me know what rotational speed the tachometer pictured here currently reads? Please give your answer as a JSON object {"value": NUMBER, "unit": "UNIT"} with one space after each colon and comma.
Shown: {"value": 1500, "unit": "rpm"}
